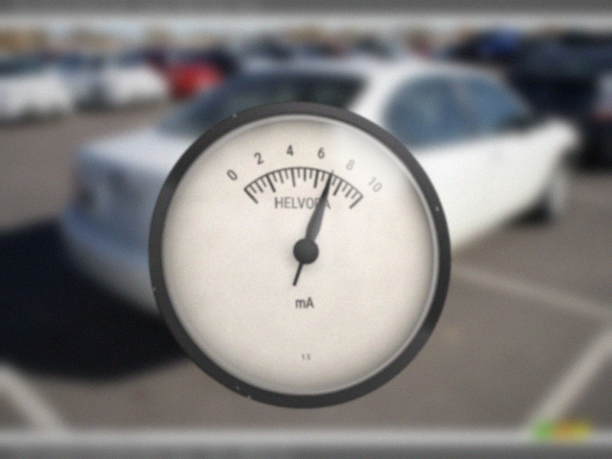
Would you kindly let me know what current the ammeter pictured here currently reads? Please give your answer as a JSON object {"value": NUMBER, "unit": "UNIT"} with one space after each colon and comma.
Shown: {"value": 7, "unit": "mA"}
